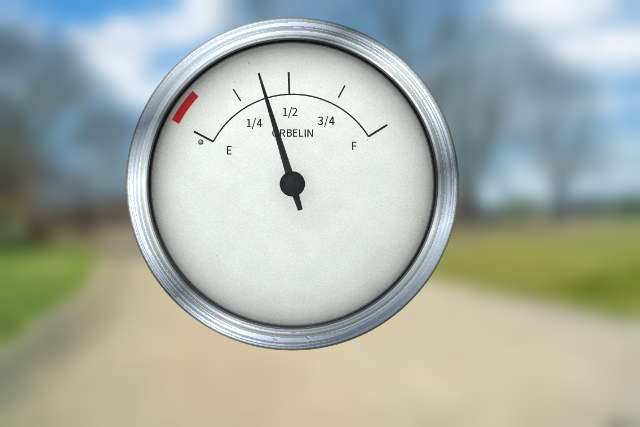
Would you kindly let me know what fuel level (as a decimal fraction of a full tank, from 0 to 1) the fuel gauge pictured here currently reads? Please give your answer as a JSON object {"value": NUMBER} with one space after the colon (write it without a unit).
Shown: {"value": 0.375}
